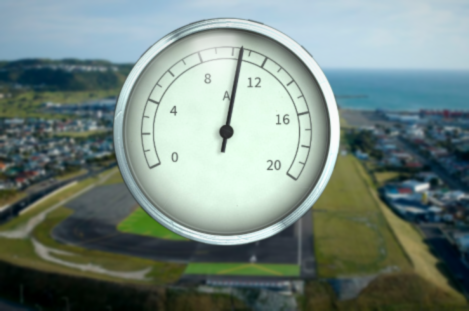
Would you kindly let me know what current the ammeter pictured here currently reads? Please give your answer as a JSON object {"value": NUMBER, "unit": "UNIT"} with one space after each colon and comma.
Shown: {"value": 10.5, "unit": "A"}
